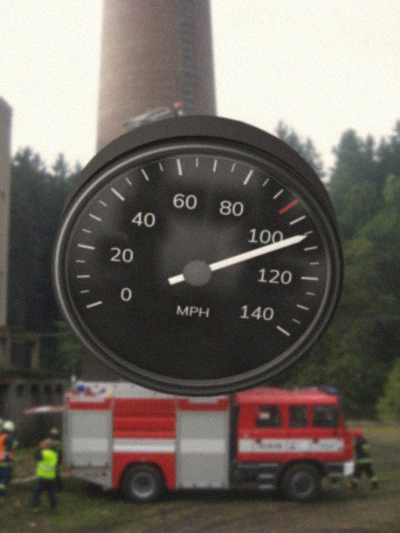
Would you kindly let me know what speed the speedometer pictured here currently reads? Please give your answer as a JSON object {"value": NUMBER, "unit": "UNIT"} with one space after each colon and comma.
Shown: {"value": 105, "unit": "mph"}
